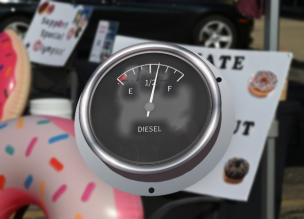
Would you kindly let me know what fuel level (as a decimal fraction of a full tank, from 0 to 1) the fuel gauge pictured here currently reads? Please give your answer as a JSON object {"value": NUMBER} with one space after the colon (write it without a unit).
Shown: {"value": 0.625}
